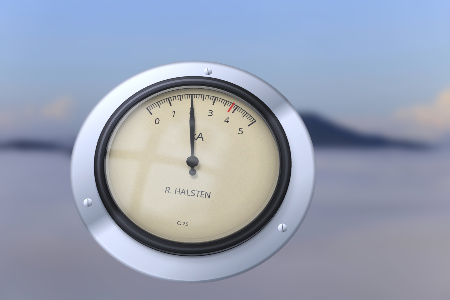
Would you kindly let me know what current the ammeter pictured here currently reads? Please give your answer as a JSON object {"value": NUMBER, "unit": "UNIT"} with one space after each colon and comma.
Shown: {"value": 2, "unit": "kA"}
